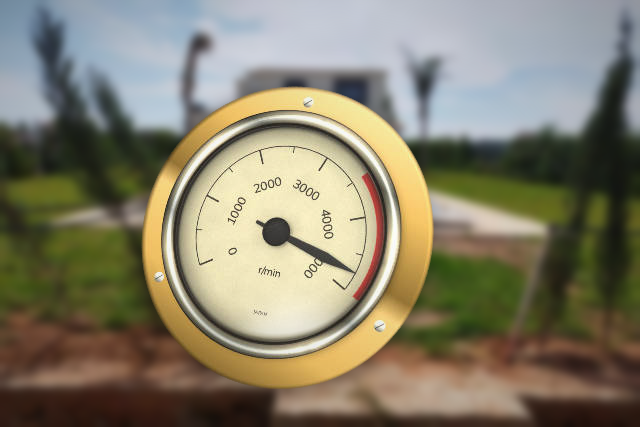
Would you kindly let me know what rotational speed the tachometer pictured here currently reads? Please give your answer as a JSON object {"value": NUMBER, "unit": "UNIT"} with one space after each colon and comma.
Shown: {"value": 4750, "unit": "rpm"}
